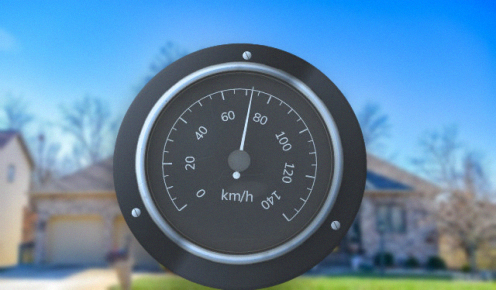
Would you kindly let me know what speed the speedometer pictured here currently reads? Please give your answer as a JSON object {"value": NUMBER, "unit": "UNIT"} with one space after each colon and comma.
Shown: {"value": 72.5, "unit": "km/h"}
